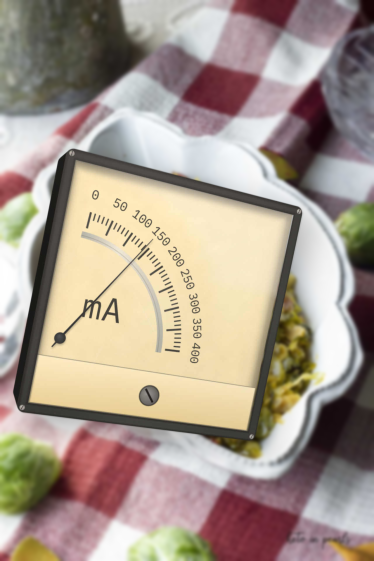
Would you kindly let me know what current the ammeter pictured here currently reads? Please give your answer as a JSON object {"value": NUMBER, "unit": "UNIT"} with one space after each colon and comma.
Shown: {"value": 140, "unit": "mA"}
